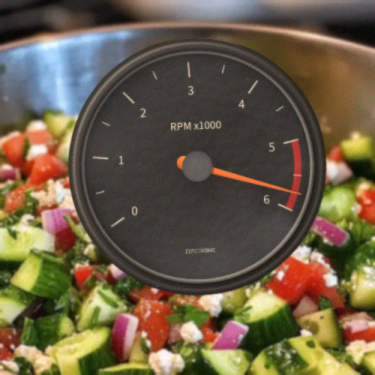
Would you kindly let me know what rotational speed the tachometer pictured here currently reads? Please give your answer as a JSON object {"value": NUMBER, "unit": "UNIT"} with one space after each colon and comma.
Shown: {"value": 5750, "unit": "rpm"}
